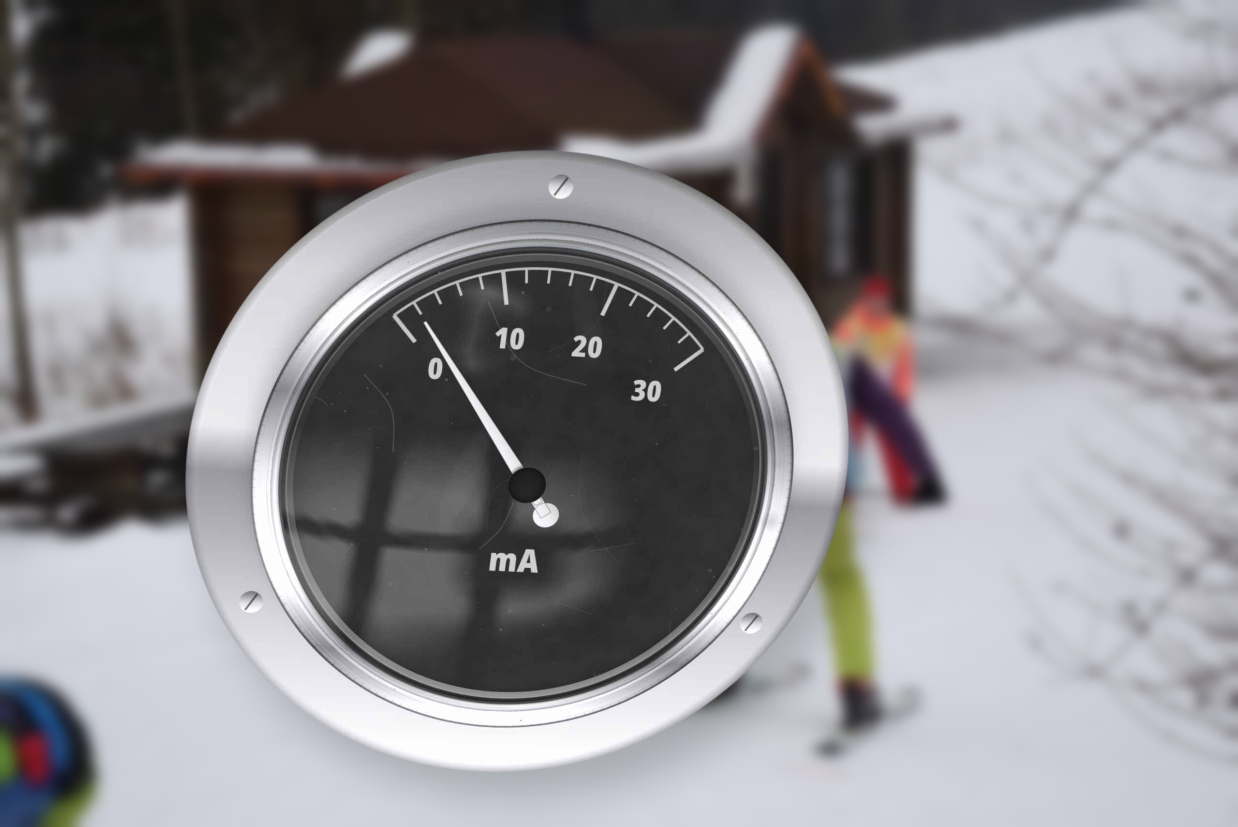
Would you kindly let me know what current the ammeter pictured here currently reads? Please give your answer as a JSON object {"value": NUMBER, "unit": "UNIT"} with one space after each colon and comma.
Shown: {"value": 2, "unit": "mA"}
